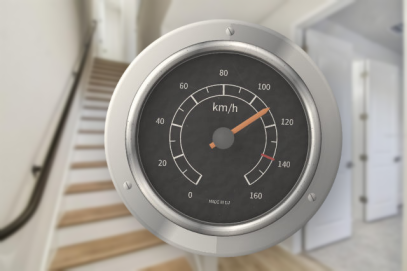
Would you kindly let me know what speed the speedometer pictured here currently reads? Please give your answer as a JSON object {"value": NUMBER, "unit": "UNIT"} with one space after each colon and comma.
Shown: {"value": 110, "unit": "km/h"}
